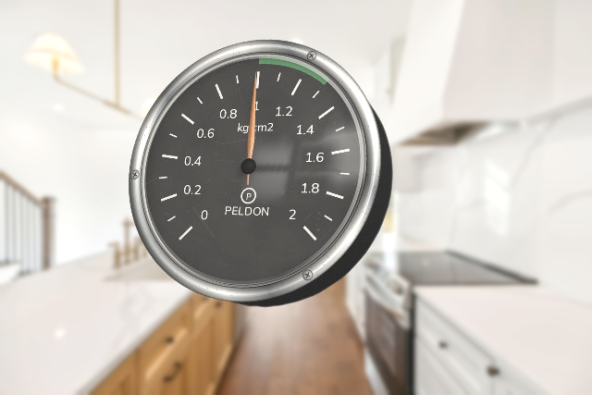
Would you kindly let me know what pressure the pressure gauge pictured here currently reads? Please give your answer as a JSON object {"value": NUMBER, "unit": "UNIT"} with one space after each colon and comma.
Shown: {"value": 1, "unit": "kg/cm²"}
